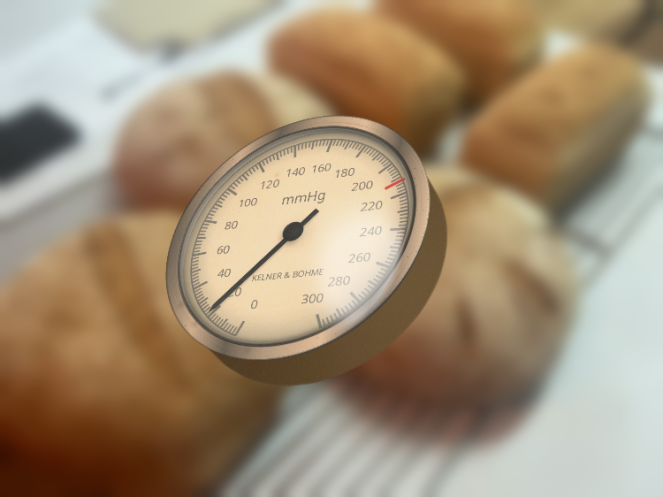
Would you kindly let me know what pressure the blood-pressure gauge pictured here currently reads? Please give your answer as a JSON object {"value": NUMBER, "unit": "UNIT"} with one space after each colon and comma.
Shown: {"value": 20, "unit": "mmHg"}
